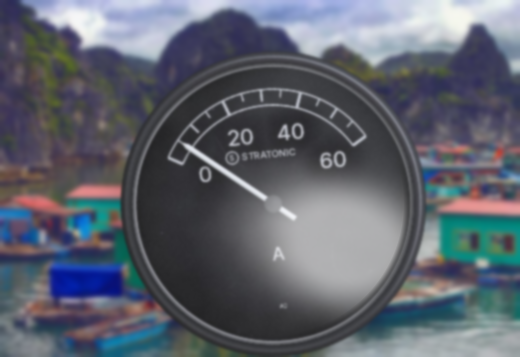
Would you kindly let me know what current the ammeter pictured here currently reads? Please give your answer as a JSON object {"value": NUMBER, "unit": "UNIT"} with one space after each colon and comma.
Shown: {"value": 5, "unit": "A"}
